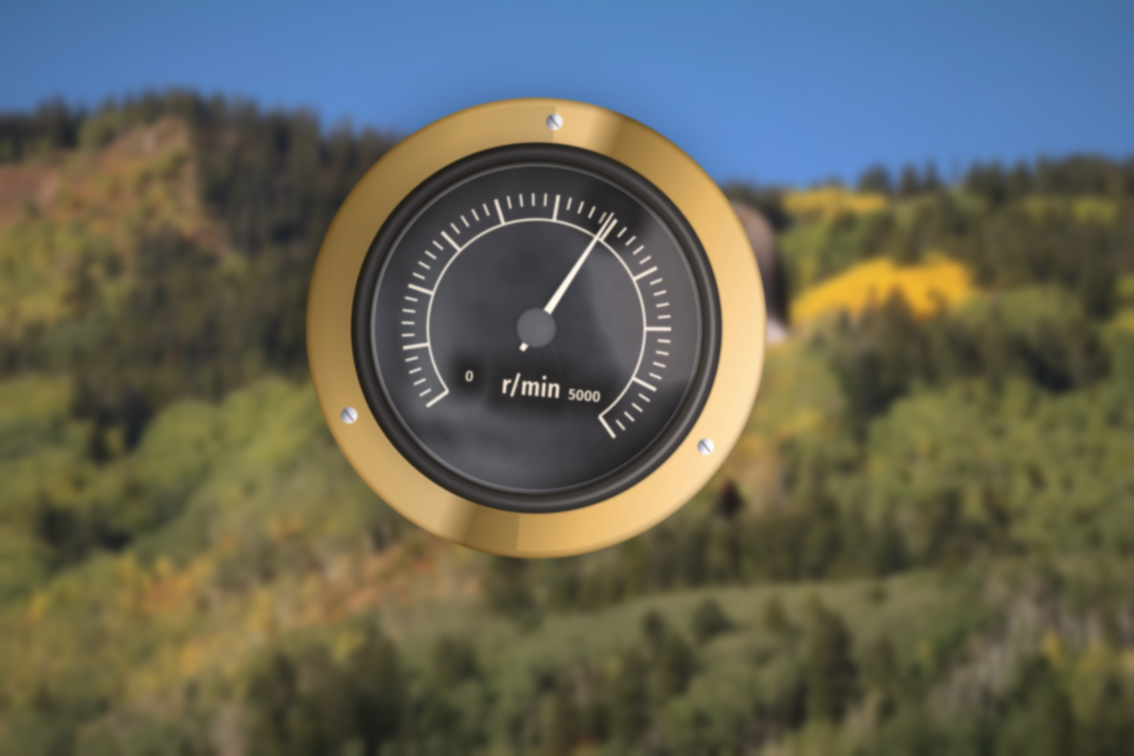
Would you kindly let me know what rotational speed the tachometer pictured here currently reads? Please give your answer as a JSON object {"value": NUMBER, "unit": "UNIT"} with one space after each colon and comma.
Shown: {"value": 2950, "unit": "rpm"}
